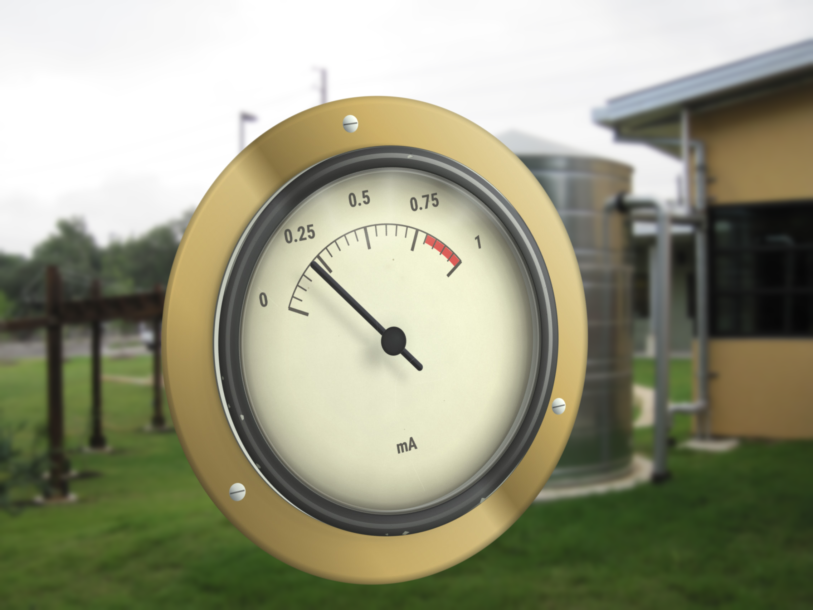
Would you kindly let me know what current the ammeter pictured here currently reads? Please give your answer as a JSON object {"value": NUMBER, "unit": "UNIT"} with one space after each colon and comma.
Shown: {"value": 0.2, "unit": "mA"}
